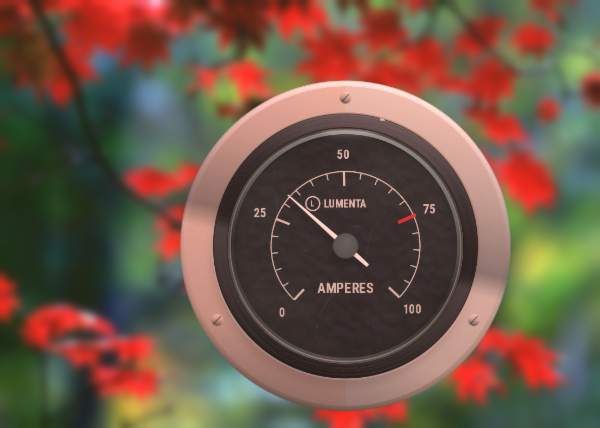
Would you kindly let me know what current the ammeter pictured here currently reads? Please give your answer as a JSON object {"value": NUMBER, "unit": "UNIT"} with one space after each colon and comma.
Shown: {"value": 32.5, "unit": "A"}
